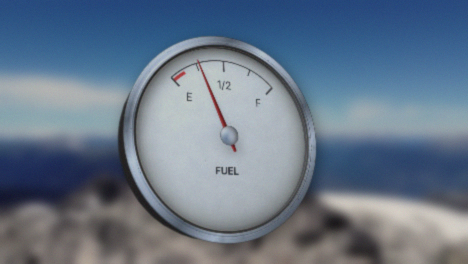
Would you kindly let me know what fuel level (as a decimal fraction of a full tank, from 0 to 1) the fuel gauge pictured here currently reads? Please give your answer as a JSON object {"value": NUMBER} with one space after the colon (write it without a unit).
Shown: {"value": 0.25}
